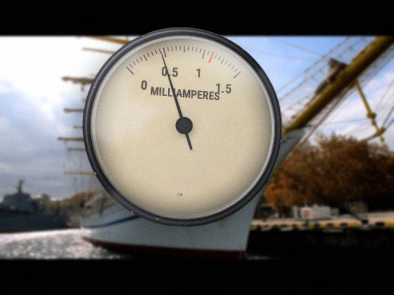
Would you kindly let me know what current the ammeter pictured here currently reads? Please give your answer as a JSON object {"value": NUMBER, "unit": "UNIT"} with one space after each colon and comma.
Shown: {"value": 0.45, "unit": "mA"}
